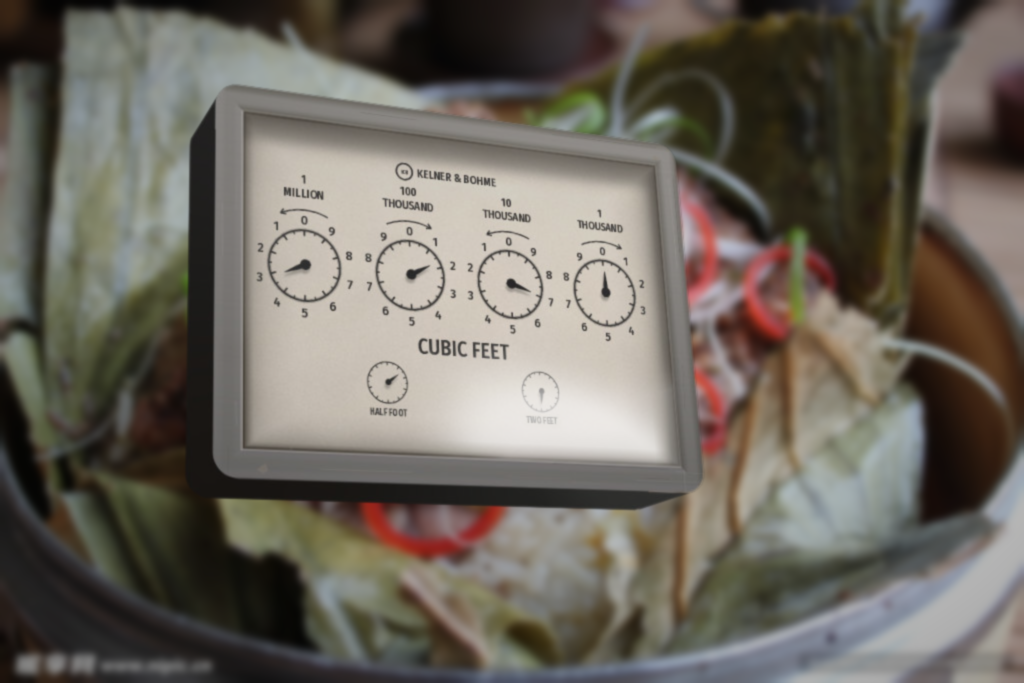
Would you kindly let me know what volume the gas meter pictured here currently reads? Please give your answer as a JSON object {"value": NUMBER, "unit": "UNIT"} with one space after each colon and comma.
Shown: {"value": 317000, "unit": "ft³"}
